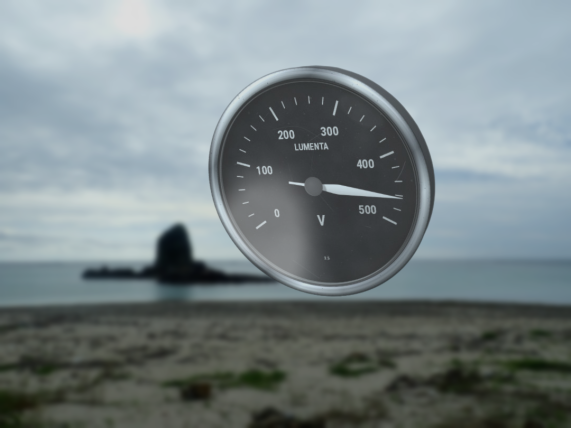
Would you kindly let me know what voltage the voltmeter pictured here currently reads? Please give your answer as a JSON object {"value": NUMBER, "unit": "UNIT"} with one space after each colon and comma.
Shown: {"value": 460, "unit": "V"}
